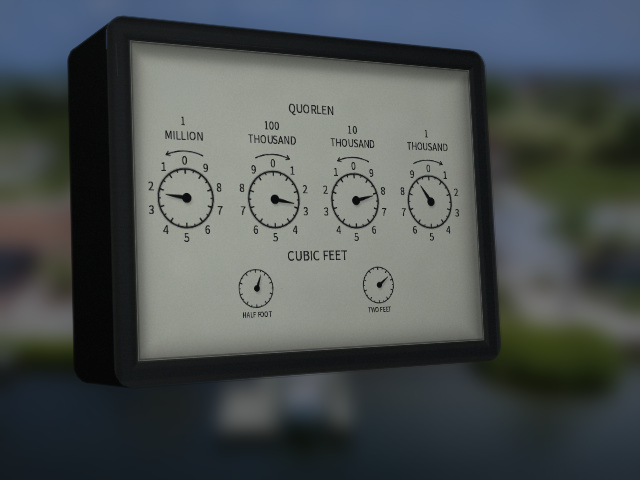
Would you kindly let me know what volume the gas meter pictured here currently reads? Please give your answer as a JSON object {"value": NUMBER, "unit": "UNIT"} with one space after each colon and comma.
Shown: {"value": 227900, "unit": "ft³"}
